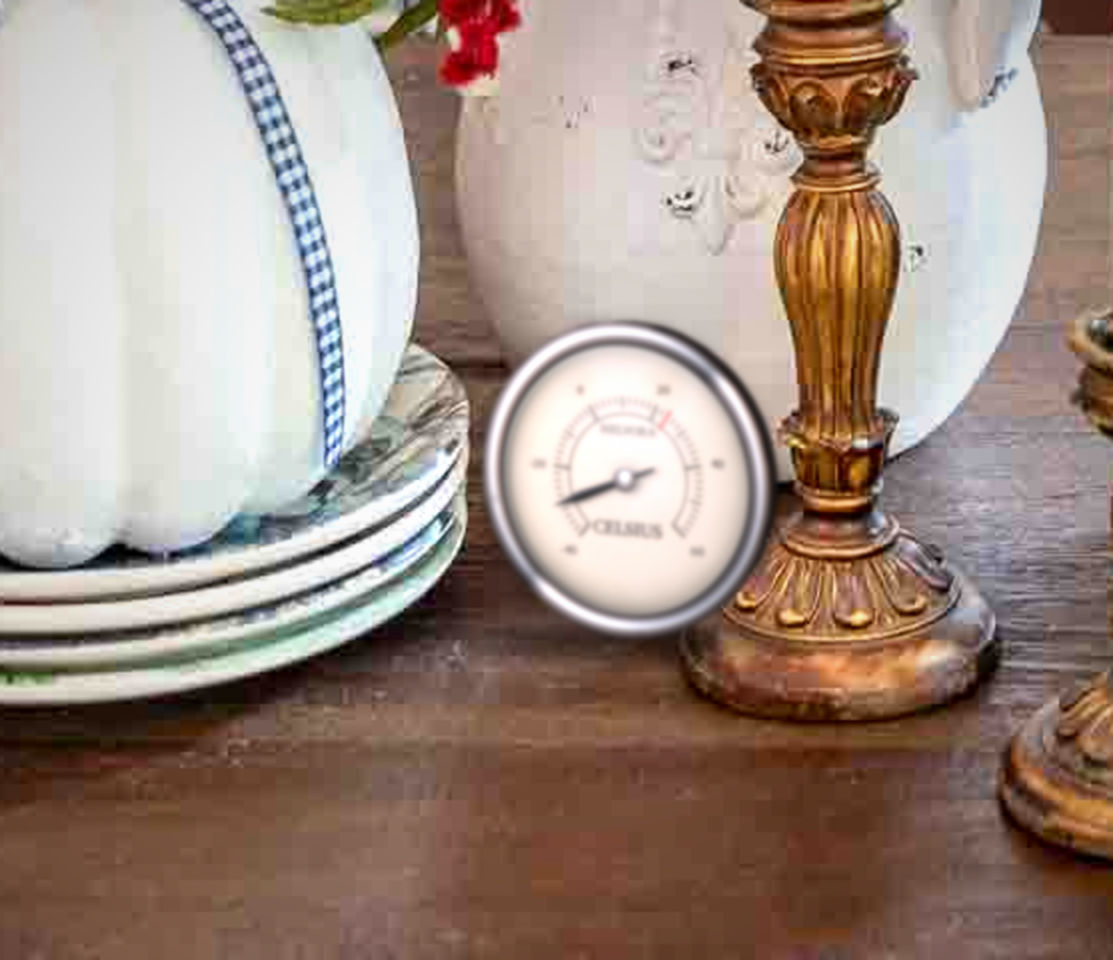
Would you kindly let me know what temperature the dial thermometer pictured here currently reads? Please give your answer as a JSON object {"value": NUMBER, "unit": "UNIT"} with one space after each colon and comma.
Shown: {"value": -30, "unit": "°C"}
